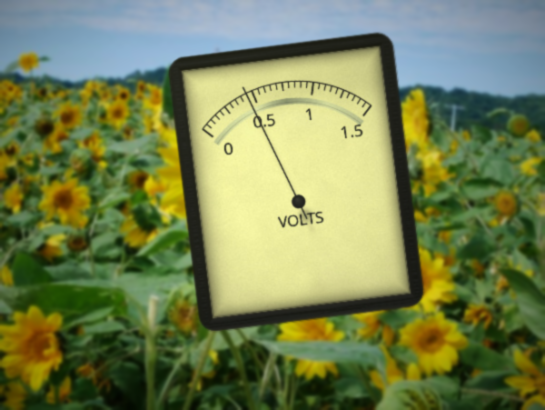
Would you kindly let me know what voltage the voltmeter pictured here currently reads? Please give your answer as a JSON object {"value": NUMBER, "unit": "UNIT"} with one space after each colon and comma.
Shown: {"value": 0.45, "unit": "V"}
